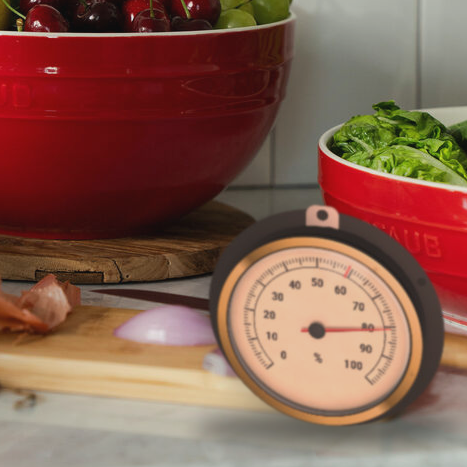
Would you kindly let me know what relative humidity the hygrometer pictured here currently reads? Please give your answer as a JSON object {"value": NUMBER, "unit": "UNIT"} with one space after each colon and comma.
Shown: {"value": 80, "unit": "%"}
